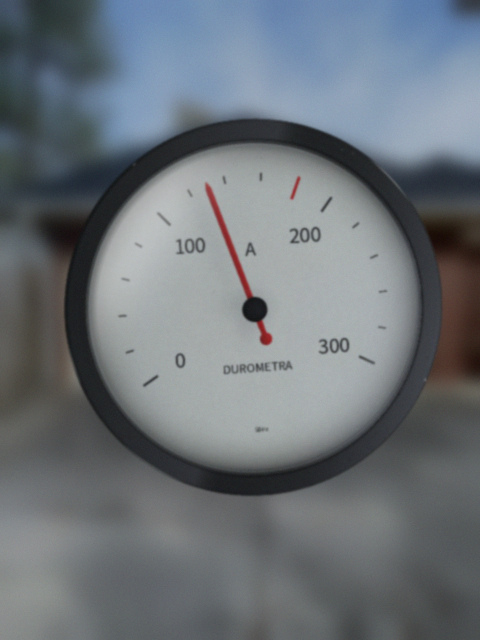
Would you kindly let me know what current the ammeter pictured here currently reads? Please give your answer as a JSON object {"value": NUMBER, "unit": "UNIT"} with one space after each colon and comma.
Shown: {"value": 130, "unit": "A"}
